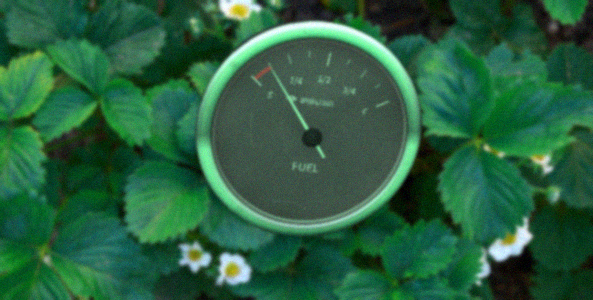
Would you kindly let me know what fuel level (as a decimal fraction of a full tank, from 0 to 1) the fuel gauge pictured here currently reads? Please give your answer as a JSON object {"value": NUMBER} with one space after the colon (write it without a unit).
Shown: {"value": 0.125}
